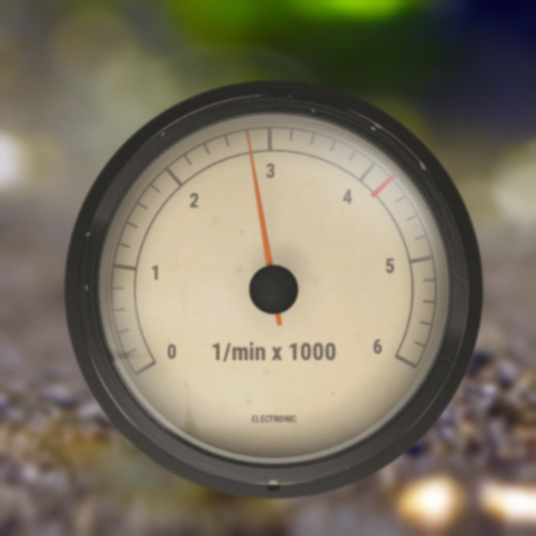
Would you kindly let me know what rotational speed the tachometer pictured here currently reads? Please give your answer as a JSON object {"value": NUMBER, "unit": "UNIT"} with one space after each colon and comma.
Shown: {"value": 2800, "unit": "rpm"}
